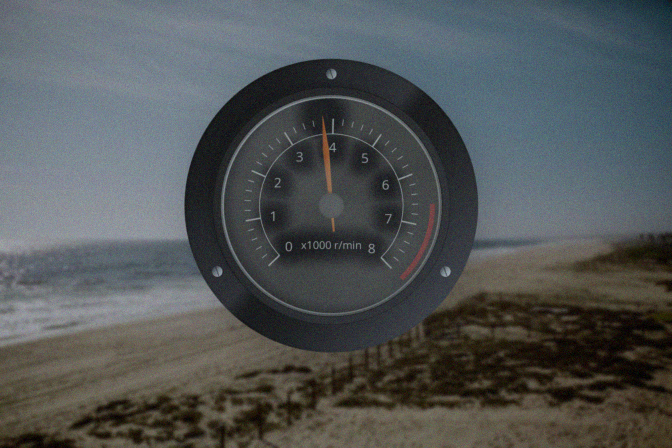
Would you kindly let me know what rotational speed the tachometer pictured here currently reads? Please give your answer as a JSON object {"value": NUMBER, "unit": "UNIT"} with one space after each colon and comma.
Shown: {"value": 3800, "unit": "rpm"}
